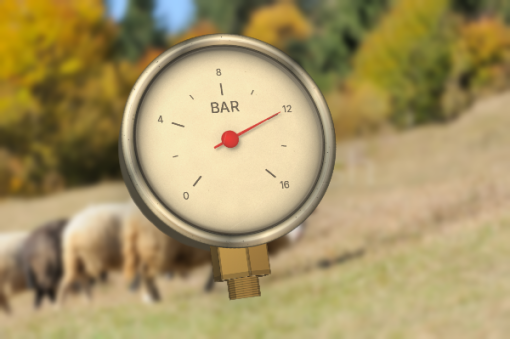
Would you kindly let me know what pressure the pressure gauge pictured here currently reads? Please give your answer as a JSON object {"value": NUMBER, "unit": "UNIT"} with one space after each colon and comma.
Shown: {"value": 12, "unit": "bar"}
